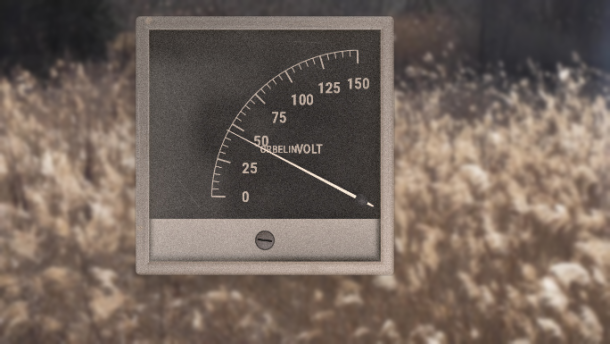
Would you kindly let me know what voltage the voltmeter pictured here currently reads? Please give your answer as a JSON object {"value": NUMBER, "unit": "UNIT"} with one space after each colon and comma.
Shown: {"value": 45, "unit": "V"}
